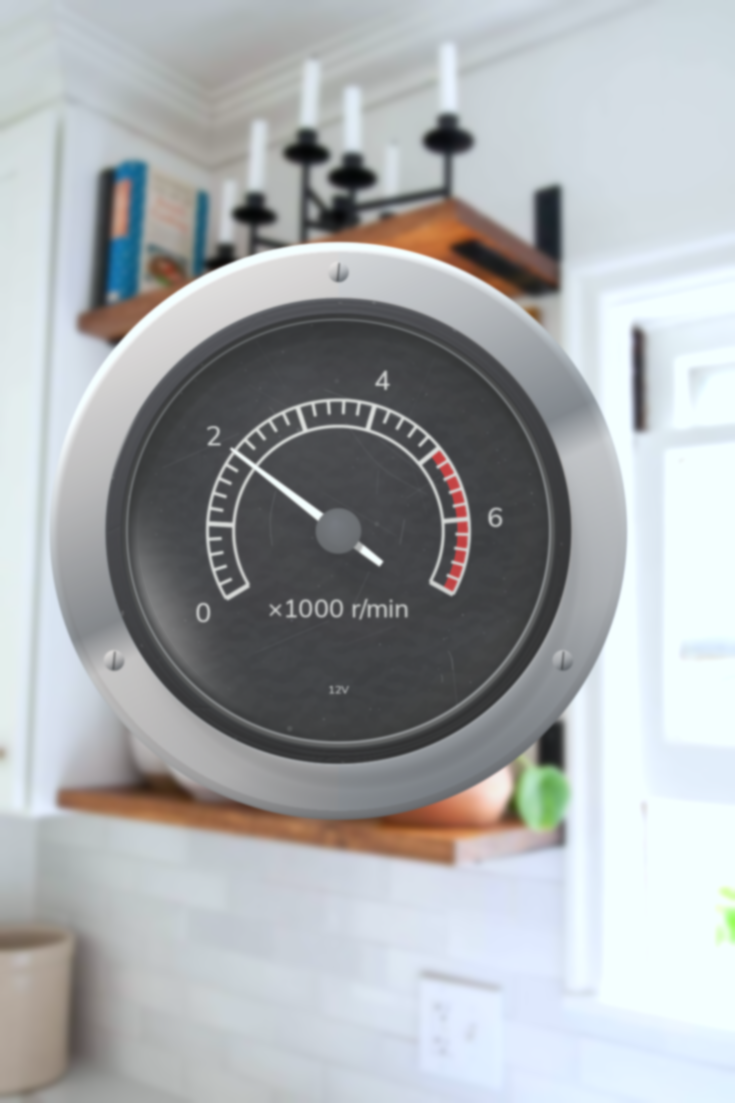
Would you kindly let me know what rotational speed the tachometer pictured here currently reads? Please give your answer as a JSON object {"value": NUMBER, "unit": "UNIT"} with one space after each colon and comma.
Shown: {"value": 2000, "unit": "rpm"}
